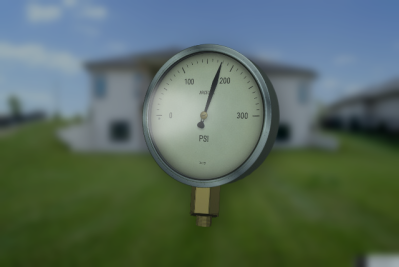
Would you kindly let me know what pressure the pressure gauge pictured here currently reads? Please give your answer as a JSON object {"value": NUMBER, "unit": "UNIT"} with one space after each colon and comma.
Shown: {"value": 180, "unit": "psi"}
